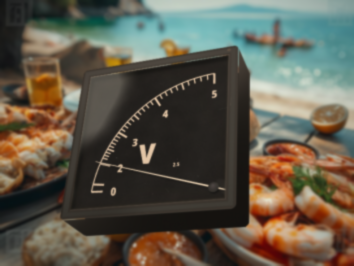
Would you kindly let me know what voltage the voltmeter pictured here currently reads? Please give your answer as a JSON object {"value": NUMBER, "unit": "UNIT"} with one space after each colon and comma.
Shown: {"value": 2, "unit": "V"}
